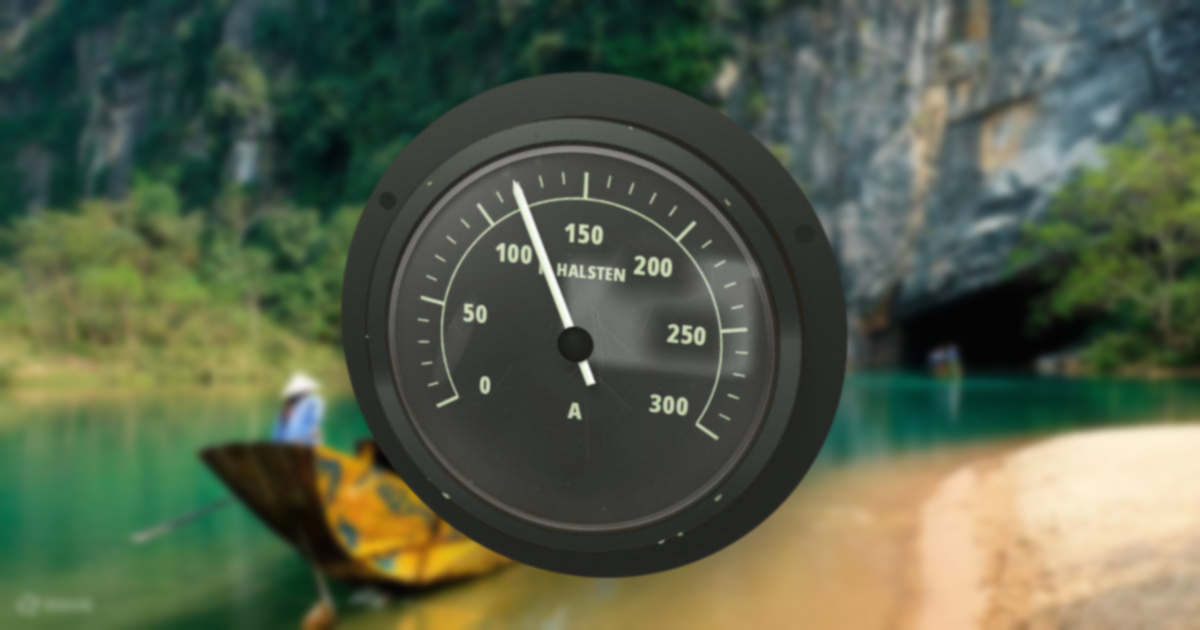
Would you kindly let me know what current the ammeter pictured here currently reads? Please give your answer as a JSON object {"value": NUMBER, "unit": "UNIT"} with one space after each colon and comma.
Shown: {"value": 120, "unit": "A"}
